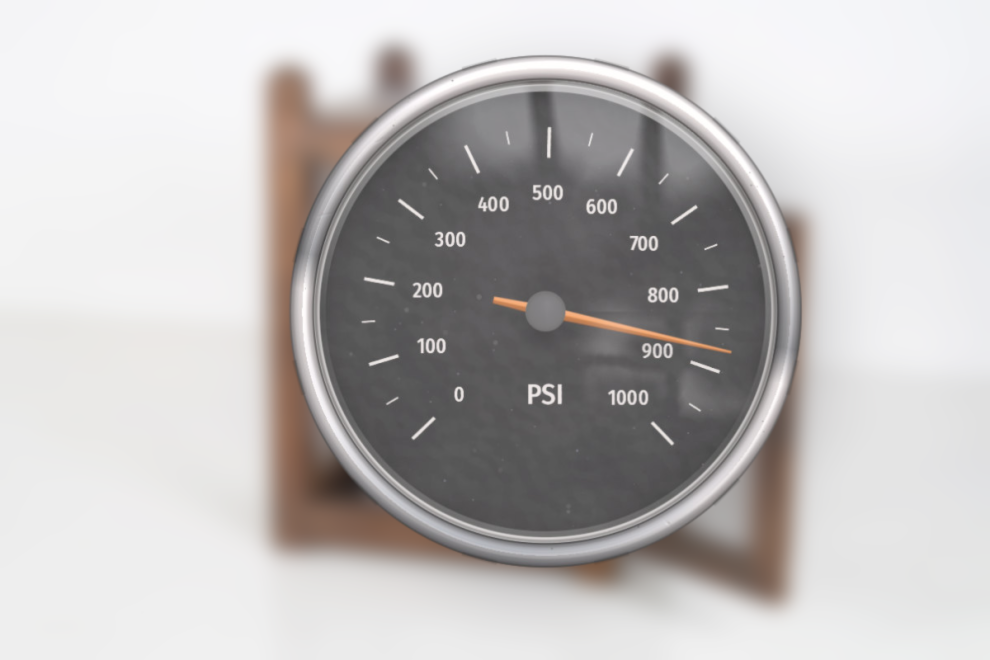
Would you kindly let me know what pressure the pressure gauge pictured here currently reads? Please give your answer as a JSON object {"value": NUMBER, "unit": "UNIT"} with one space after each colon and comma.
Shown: {"value": 875, "unit": "psi"}
